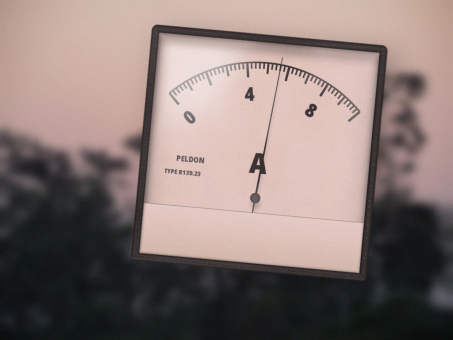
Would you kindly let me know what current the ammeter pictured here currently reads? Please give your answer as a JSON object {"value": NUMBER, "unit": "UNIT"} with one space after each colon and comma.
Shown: {"value": 5.6, "unit": "A"}
